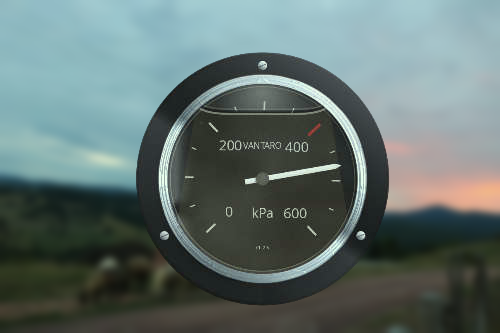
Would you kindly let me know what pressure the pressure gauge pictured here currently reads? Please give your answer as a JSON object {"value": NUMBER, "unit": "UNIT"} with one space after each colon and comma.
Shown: {"value": 475, "unit": "kPa"}
